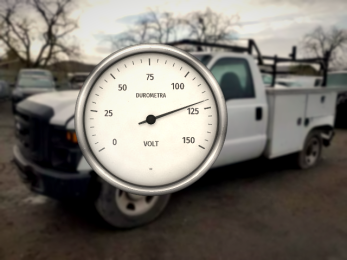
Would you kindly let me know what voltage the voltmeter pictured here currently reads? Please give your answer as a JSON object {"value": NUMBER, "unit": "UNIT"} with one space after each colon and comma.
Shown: {"value": 120, "unit": "V"}
